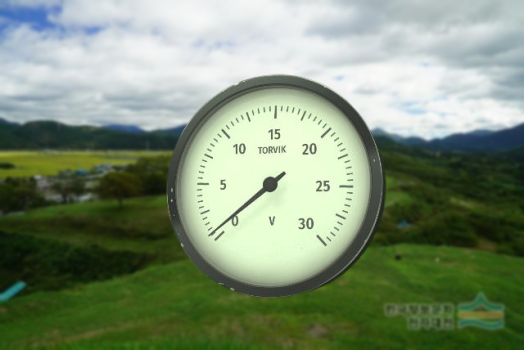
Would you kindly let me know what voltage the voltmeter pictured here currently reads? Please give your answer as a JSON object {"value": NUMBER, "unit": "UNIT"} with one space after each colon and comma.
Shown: {"value": 0.5, "unit": "V"}
